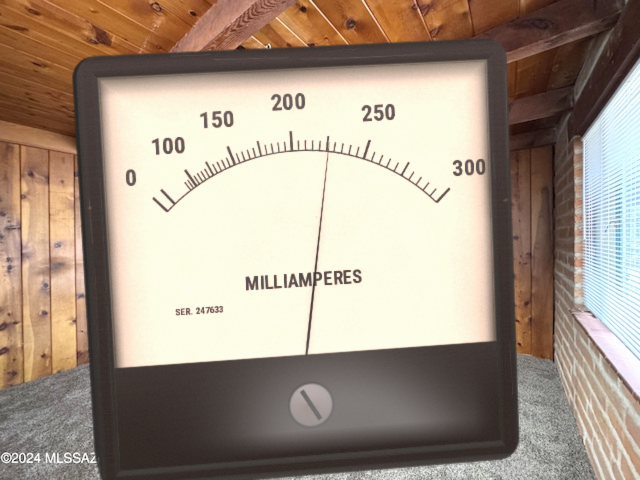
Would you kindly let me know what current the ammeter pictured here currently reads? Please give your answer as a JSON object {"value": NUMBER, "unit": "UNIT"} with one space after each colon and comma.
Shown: {"value": 225, "unit": "mA"}
